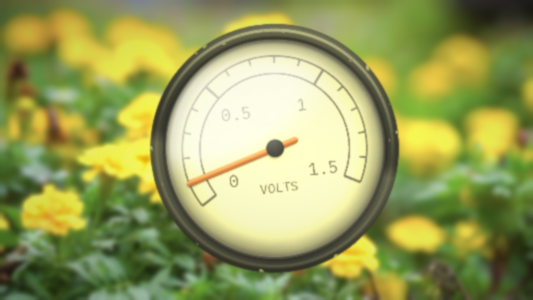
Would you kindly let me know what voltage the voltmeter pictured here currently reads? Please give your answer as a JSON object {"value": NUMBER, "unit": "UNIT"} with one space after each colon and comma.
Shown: {"value": 0.1, "unit": "V"}
